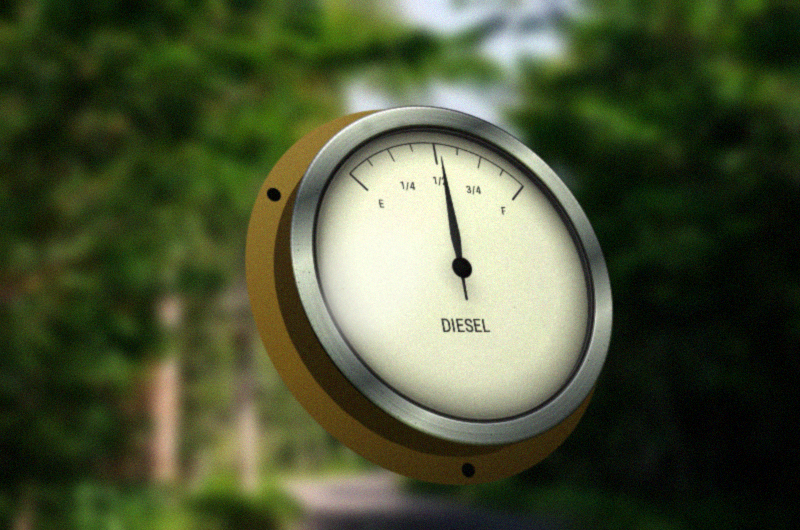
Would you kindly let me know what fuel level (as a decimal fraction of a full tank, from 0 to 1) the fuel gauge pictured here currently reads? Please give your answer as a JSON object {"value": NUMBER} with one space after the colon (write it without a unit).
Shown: {"value": 0.5}
